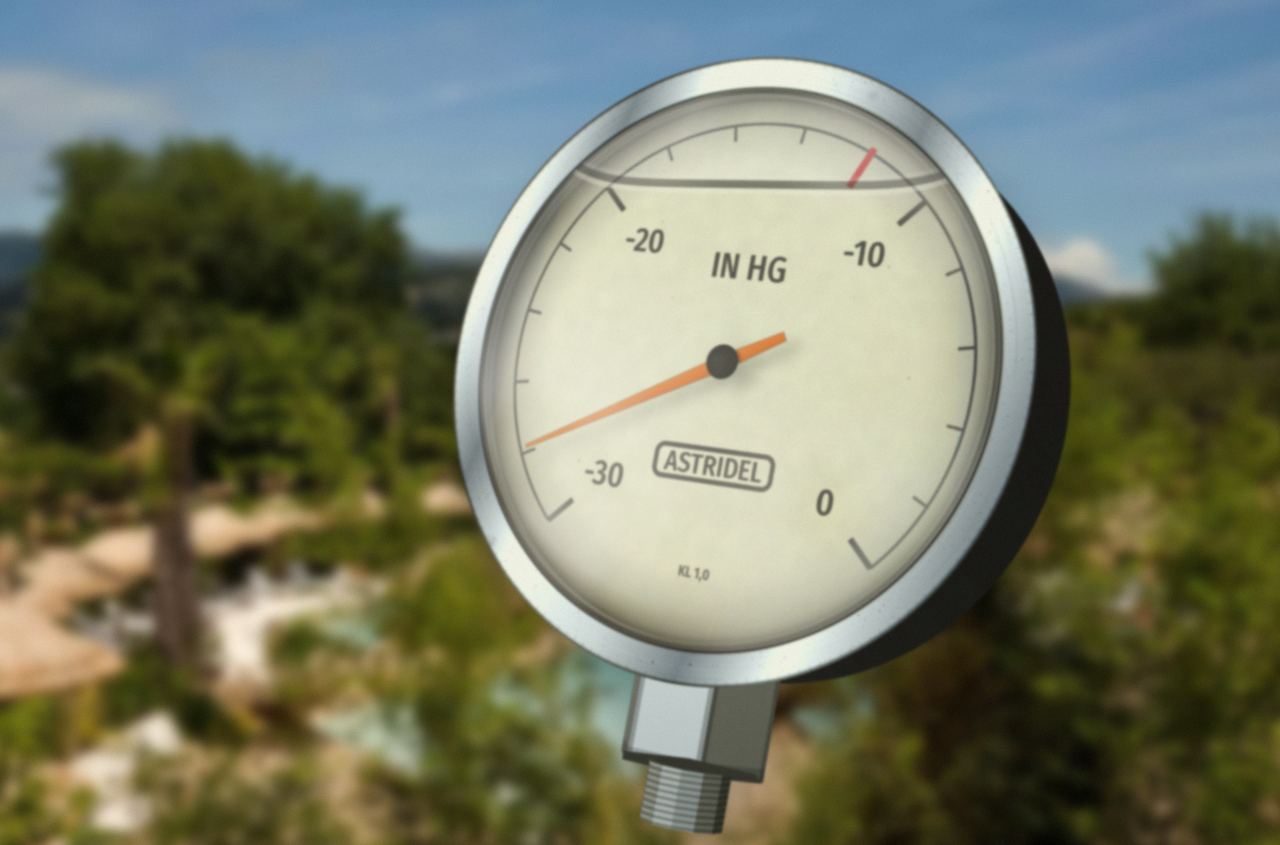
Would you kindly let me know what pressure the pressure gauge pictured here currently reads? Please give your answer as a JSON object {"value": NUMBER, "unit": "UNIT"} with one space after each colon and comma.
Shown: {"value": -28, "unit": "inHg"}
